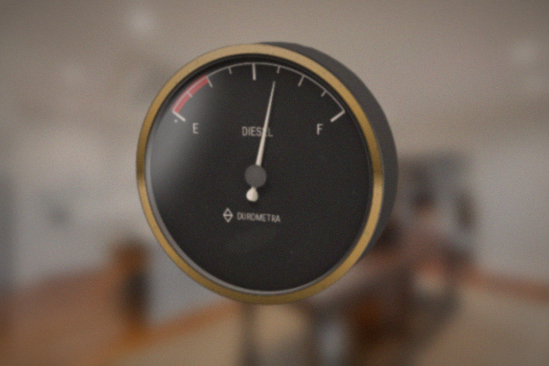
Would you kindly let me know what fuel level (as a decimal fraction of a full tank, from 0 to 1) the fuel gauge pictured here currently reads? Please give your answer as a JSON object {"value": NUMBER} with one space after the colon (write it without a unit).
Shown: {"value": 0.625}
